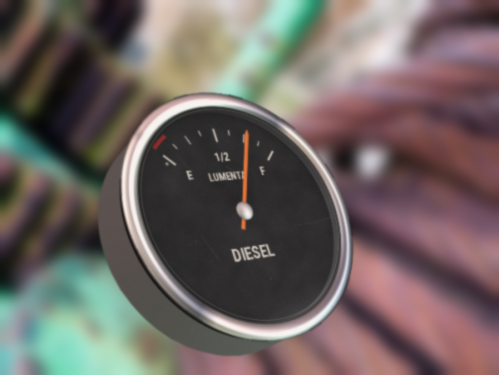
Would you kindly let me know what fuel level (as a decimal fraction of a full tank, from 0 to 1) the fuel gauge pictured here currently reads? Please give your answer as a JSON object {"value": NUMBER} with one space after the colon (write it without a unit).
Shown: {"value": 0.75}
